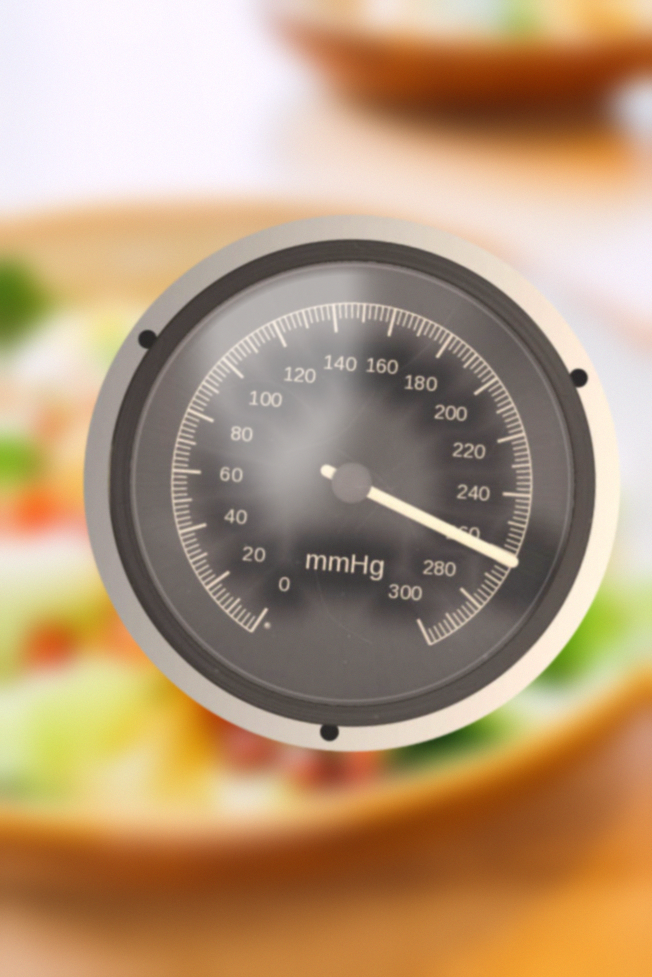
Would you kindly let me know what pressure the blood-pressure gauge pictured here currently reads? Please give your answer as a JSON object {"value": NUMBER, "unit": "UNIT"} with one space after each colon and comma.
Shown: {"value": 262, "unit": "mmHg"}
